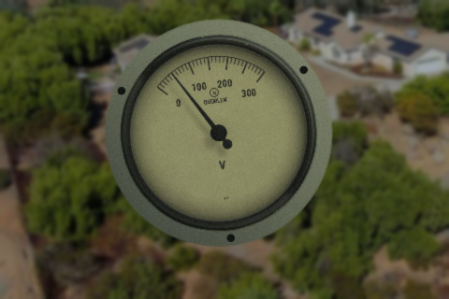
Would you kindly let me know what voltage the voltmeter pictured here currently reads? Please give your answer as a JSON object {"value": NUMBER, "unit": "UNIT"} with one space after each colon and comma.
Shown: {"value": 50, "unit": "V"}
